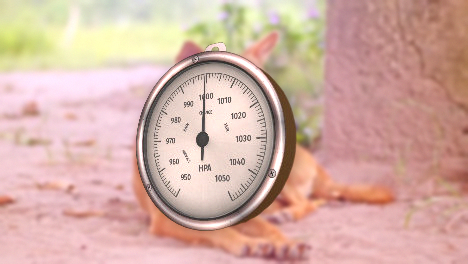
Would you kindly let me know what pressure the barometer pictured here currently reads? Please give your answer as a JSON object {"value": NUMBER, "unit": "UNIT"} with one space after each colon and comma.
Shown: {"value": 1000, "unit": "hPa"}
